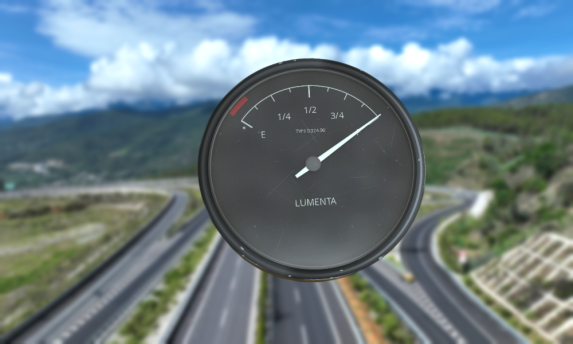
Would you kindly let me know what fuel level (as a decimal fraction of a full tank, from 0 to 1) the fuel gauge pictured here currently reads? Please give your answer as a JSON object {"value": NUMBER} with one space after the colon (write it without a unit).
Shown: {"value": 1}
